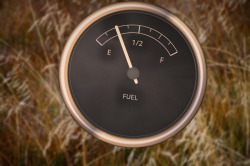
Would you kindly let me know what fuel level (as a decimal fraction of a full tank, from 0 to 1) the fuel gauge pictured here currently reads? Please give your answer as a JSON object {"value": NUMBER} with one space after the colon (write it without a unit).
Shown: {"value": 0.25}
